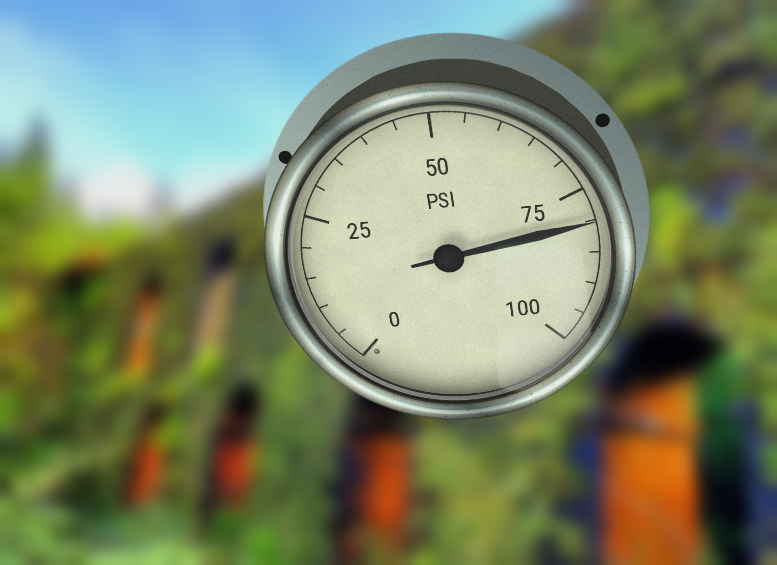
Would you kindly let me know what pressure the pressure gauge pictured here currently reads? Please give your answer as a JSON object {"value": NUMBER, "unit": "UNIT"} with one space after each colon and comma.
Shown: {"value": 80, "unit": "psi"}
